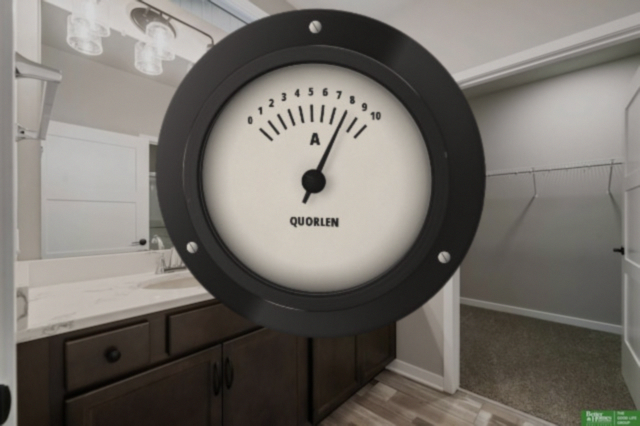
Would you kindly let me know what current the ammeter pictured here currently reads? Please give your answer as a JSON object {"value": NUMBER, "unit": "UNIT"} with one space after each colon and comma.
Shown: {"value": 8, "unit": "A"}
